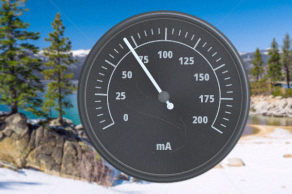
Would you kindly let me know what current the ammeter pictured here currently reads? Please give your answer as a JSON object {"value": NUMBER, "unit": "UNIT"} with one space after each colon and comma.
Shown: {"value": 70, "unit": "mA"}
